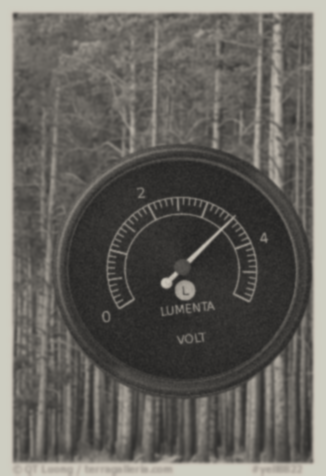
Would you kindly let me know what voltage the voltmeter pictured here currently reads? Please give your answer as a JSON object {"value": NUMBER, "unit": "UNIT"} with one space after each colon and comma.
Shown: {"value": 3.5, "unit": "V"}
